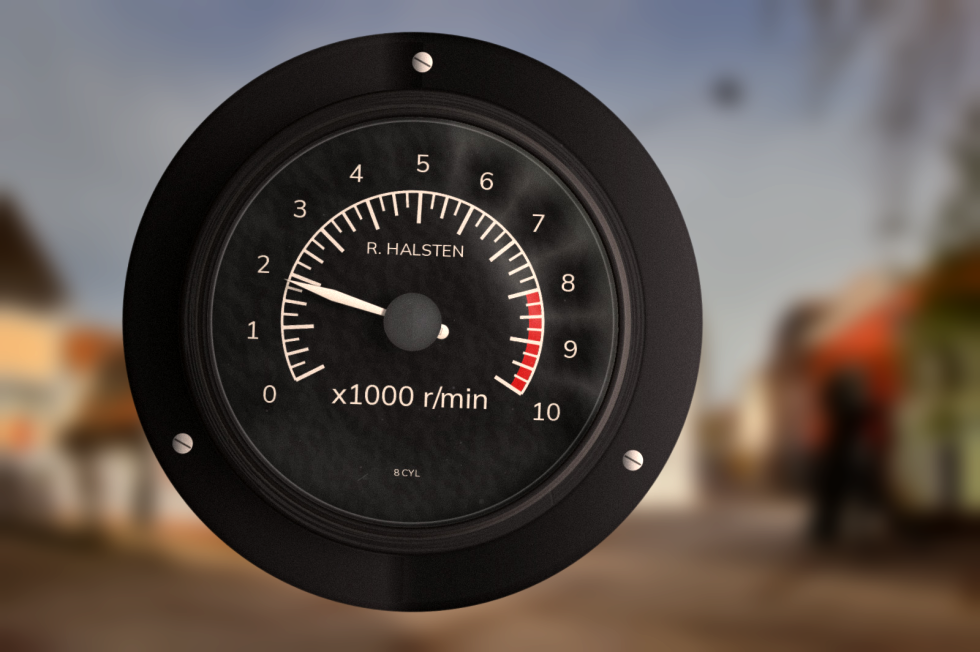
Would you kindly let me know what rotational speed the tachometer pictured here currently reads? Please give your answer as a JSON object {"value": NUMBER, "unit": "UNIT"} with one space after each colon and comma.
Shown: {"value": 1875, "unit": "rpm"}
